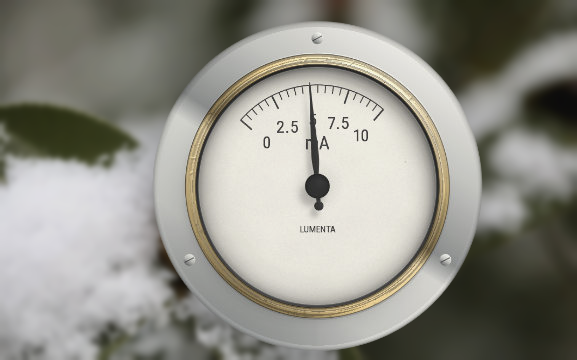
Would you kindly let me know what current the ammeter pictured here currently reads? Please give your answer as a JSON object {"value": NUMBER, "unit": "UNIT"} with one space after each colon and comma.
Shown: {"value": 5, "unit": "mA"}
